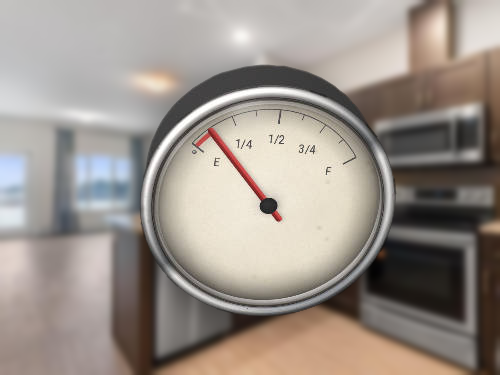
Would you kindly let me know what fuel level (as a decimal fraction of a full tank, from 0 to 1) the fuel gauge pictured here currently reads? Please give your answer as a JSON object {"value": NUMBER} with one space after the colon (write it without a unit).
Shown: {"value": 0.125}
